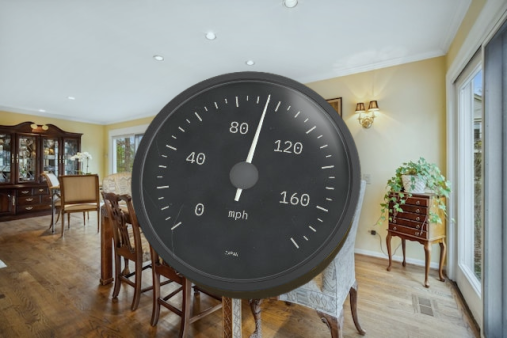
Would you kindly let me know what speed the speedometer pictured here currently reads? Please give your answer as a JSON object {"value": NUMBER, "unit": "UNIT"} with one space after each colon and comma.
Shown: {"value": 95, "unit": "mph"}
